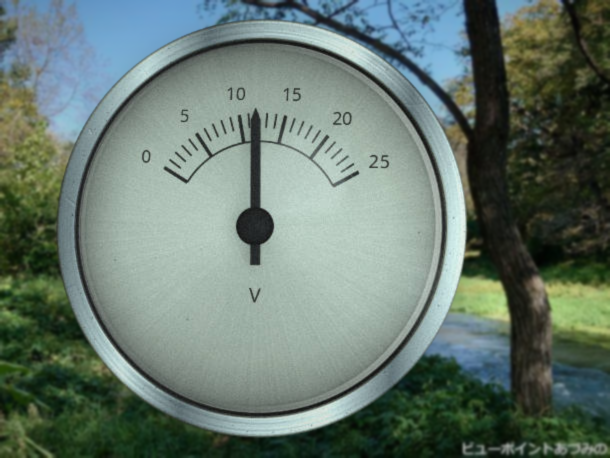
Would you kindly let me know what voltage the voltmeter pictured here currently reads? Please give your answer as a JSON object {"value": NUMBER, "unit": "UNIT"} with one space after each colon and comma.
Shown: {"value": 12, "unit": "V"}
